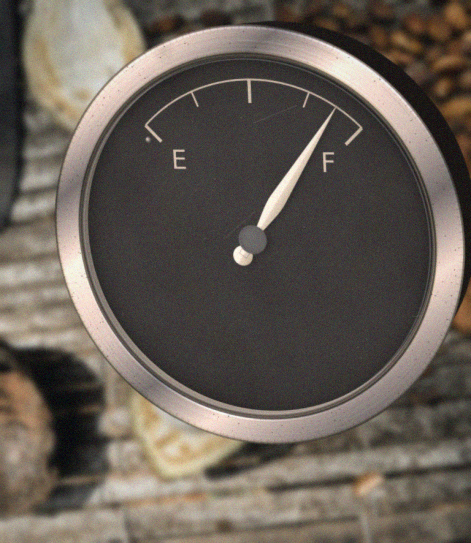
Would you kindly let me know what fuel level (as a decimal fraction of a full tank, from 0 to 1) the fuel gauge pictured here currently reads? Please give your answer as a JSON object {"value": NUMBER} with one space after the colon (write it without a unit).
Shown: {"value": 0.875}
